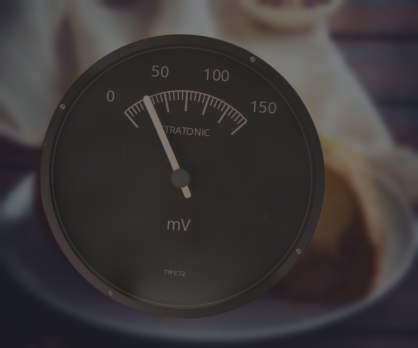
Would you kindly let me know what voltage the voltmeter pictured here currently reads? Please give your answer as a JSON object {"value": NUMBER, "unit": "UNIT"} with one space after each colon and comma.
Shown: {"value": 30, "unit": "mV"}
